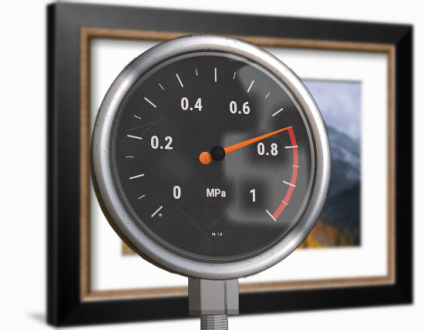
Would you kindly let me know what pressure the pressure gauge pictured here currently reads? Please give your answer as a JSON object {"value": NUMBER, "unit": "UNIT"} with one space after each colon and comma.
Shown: {"value": 0.75, "unit": "MPa"}
